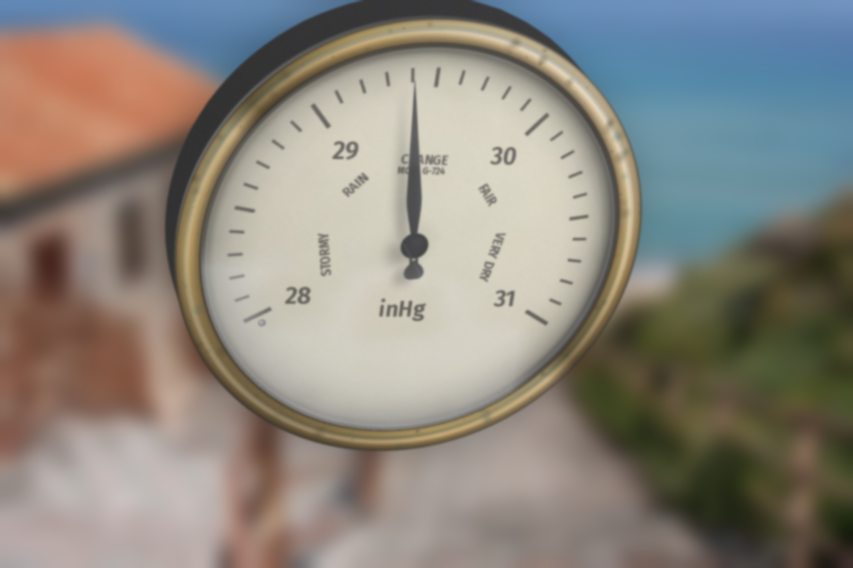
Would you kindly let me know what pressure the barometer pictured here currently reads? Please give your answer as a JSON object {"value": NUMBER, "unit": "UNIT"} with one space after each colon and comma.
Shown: {"value": 29.4, "unit": "inHg"}
